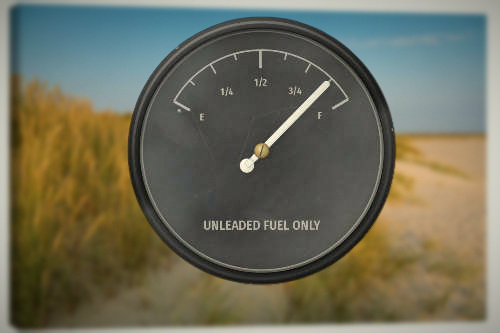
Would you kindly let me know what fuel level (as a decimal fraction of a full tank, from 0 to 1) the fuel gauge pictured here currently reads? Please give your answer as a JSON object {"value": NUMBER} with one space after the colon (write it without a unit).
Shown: {"value": 0.875}
